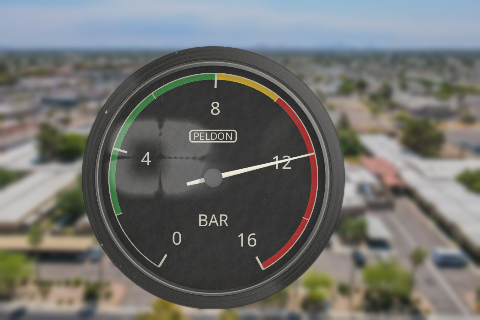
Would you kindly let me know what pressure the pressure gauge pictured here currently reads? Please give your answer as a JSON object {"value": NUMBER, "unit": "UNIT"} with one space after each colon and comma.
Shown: {"value": 12, "unit": "bar"}
